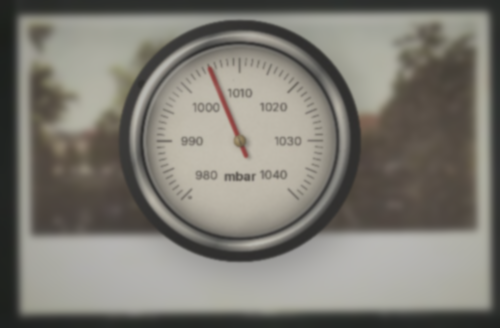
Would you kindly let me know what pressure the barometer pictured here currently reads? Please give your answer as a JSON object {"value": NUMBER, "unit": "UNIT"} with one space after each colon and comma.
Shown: {"value": 1005, "unit": "mbar"}
